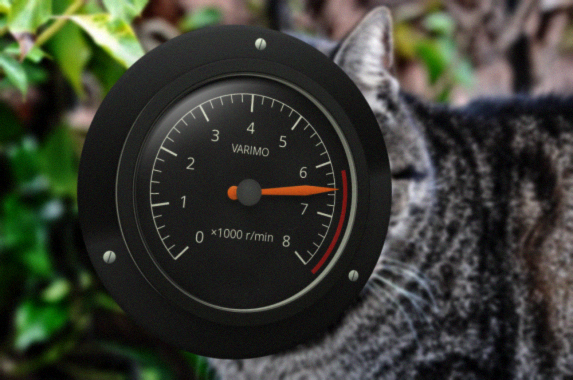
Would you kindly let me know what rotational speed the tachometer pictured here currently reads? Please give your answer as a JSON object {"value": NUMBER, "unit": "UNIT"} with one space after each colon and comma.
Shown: {"value": 6500, "unit": "rpm"}
